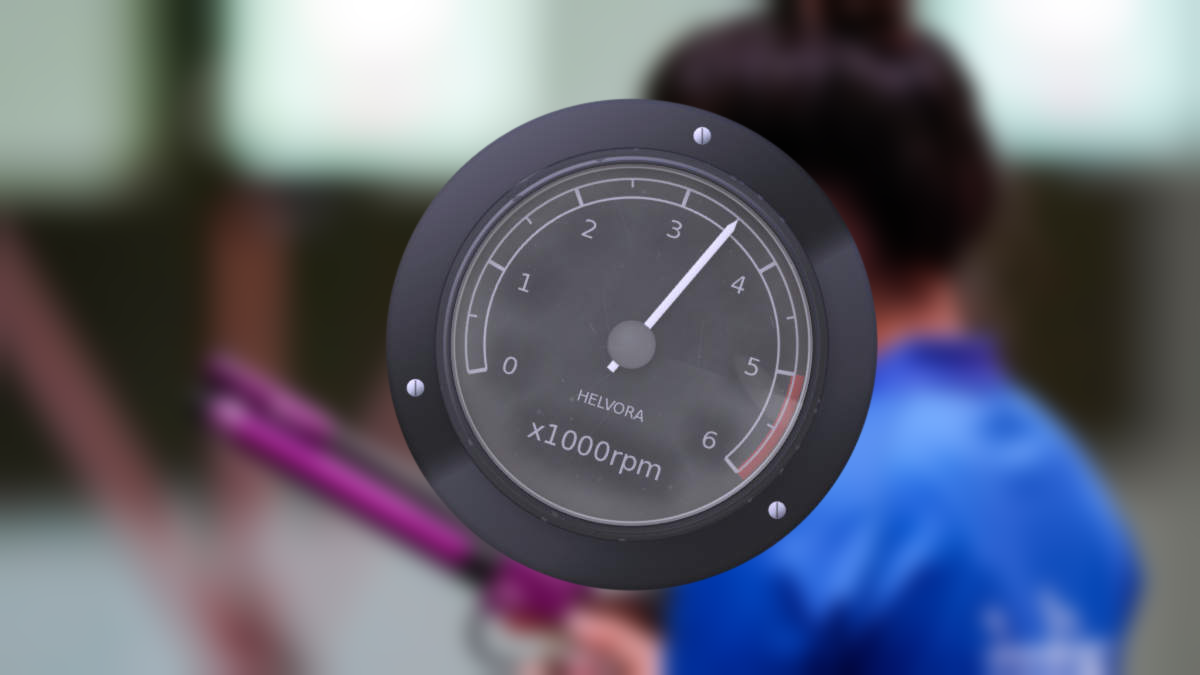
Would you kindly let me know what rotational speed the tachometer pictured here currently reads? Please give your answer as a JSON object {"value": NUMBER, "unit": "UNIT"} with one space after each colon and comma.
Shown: {"value": 3500, "unit": "rpm"}
